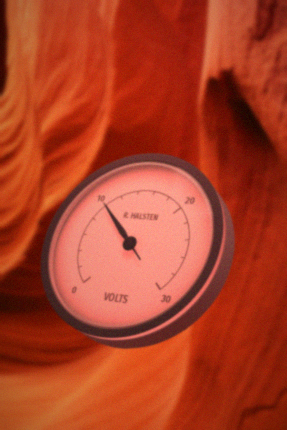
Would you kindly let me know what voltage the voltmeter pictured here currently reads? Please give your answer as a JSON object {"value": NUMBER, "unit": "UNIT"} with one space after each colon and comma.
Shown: {"value": 10, "unit": "V"}
